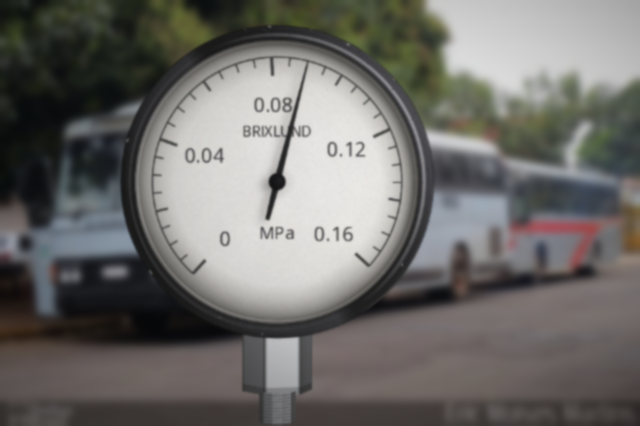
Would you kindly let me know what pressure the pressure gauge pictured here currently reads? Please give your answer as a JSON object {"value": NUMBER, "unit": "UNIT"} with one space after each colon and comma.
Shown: {"value": 0.09, "unit": "MPa"}
